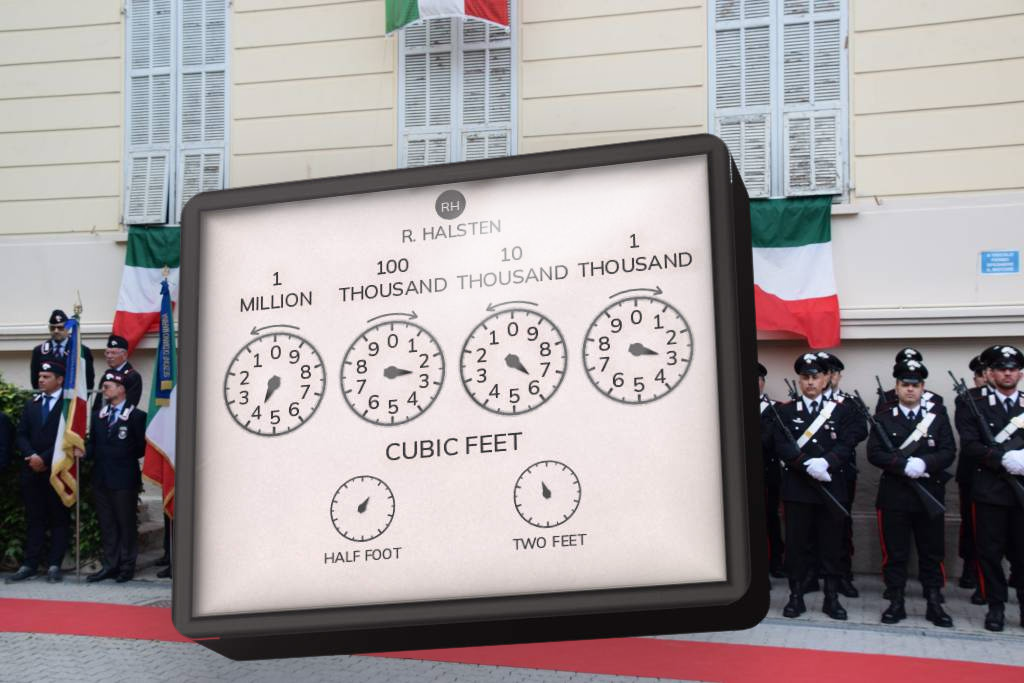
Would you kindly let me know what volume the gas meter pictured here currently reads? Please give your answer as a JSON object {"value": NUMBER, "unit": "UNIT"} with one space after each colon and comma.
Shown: {"value": 426300, "unit": "ft³"}
